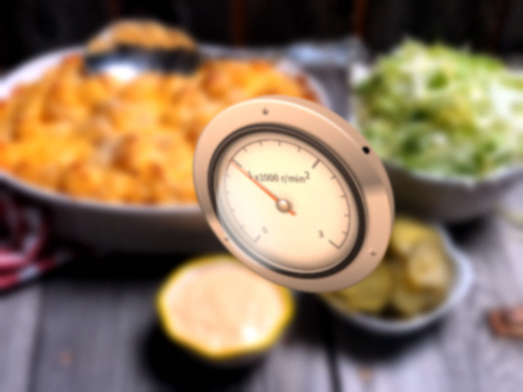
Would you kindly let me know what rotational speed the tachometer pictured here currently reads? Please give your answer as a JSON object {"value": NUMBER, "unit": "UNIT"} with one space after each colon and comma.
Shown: {"value": 1000, "unit": "rpm"}
